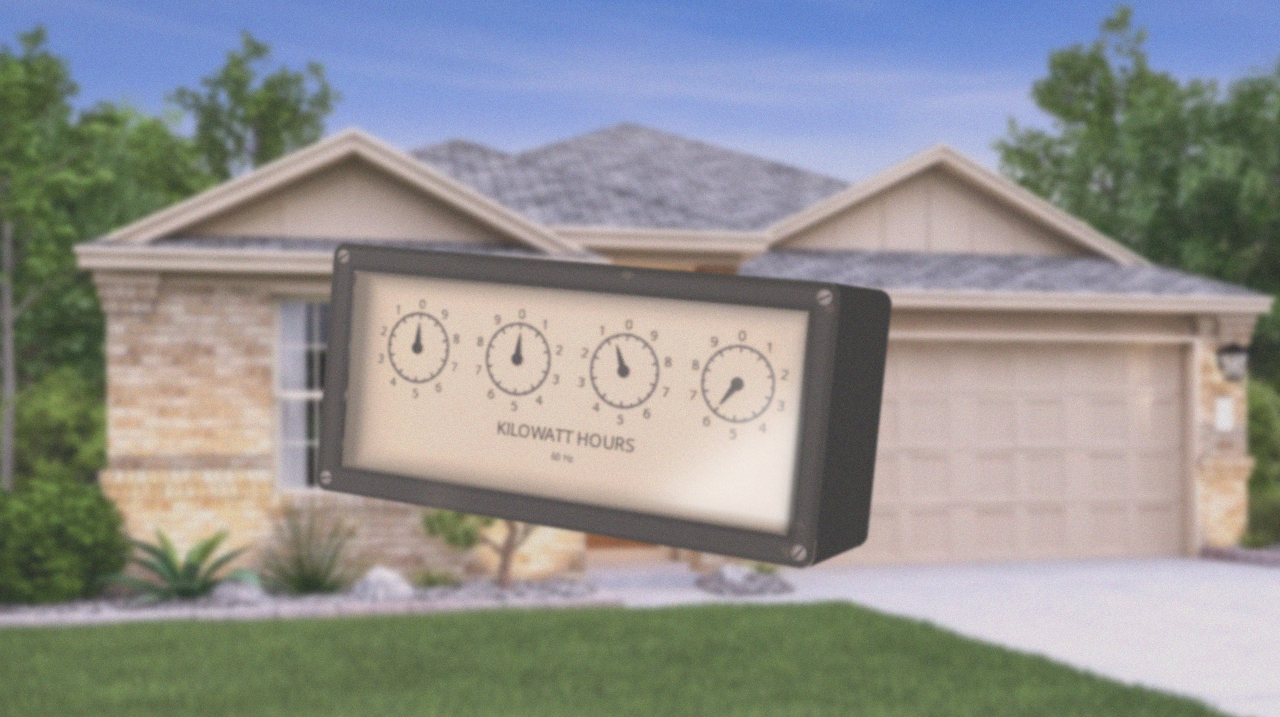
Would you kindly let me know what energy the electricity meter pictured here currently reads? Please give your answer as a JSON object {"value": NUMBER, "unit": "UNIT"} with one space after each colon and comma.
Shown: {"value": 6, "unit": "kWh"}
